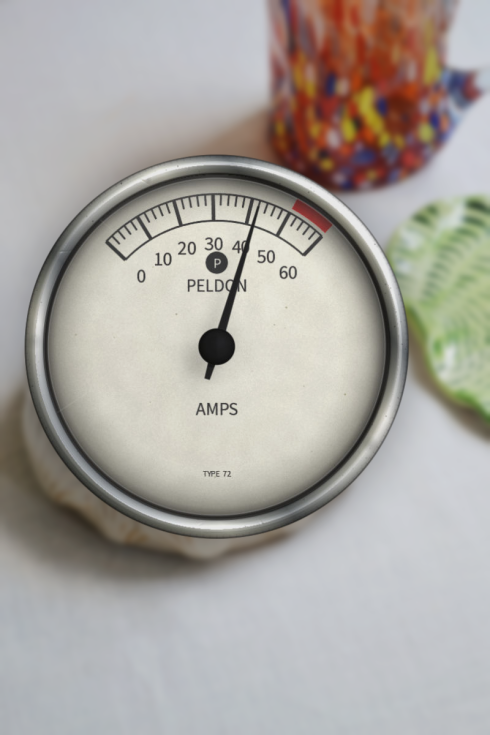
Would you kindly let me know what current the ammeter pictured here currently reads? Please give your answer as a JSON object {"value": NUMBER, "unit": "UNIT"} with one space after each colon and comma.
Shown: {"value": 42, "unit": "A"}
